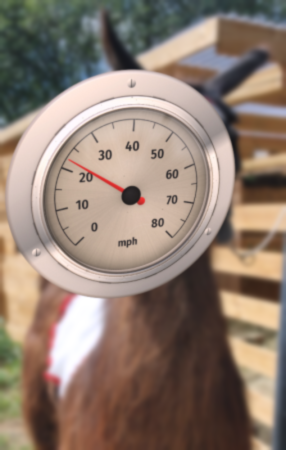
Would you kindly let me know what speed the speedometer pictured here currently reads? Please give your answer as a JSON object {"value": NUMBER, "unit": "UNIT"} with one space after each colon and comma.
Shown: {"value": 22.5, "unit": "mph"}
